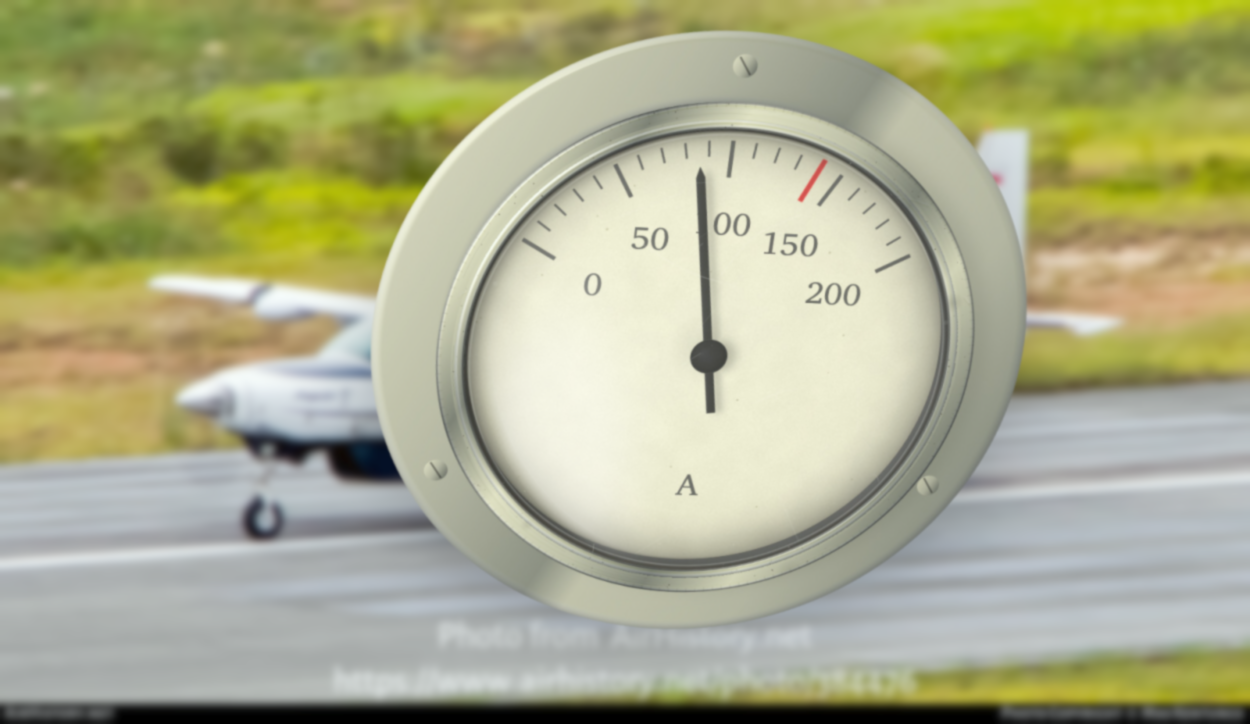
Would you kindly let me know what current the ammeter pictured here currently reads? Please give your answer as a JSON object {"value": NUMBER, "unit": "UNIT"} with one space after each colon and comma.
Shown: {"value": 85, "unit": "A"}
